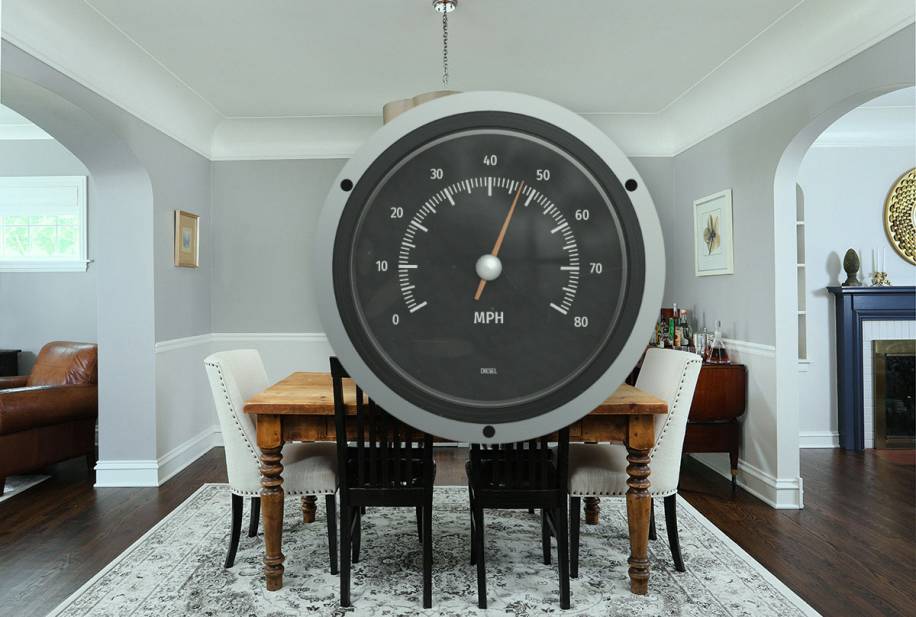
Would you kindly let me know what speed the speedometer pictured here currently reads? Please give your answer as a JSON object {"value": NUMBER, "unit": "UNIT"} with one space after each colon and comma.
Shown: {"value": 47, "unit": "mph"}
